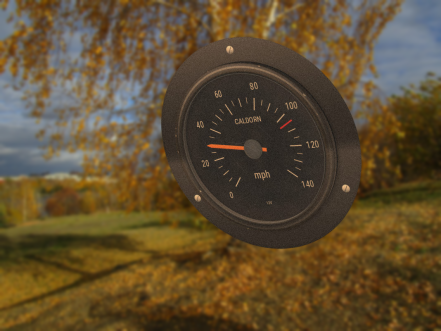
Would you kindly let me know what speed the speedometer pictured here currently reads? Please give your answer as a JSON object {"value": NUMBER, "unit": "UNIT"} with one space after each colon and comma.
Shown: {"value": 30, "unit": "mph"}
